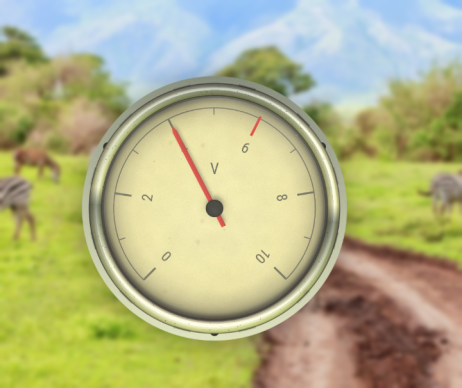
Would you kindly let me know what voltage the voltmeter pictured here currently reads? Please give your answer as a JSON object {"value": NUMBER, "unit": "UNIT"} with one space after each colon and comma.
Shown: {"value": 4, "unit": "V"}
